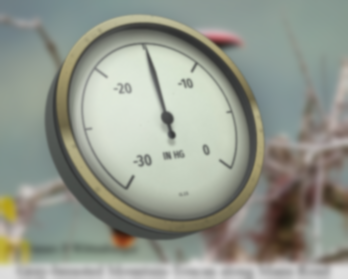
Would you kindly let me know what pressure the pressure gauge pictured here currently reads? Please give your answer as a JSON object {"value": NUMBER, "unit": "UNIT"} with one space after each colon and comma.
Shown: {"value": -15, "unit": "inHg"}
